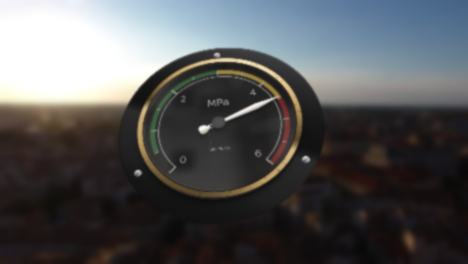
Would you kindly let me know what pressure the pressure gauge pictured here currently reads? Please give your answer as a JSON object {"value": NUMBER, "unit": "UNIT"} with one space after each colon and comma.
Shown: {"value": 4.5, "unit": "MPa"}
